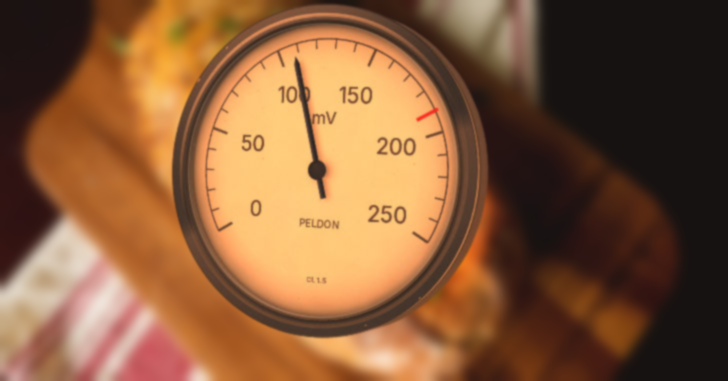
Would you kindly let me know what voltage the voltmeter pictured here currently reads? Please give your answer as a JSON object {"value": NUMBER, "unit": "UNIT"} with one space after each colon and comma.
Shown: {"value": 110, "unit": "mV"}
